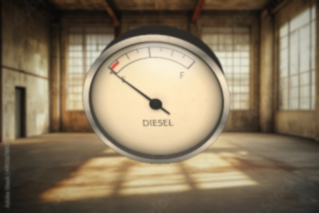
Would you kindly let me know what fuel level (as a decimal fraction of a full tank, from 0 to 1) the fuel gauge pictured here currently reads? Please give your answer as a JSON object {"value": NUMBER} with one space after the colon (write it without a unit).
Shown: {"value": 0}
